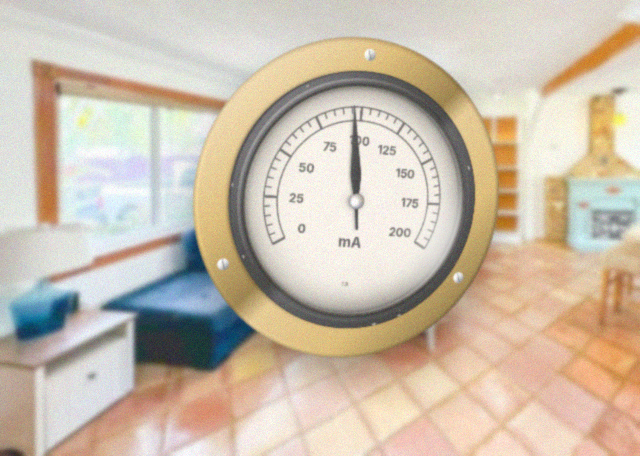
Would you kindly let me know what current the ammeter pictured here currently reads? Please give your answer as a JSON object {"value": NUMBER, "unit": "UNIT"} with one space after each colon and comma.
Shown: {"value": 95, "unit": "mA"}
